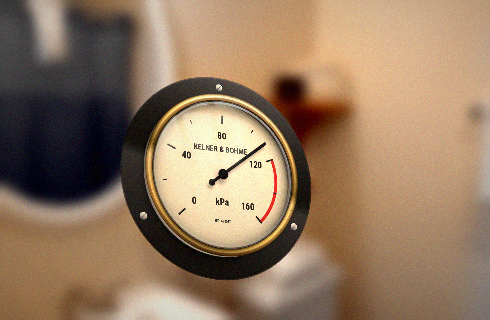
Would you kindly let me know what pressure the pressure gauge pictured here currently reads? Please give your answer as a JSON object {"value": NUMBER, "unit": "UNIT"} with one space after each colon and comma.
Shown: {"value": 110, "unit": "kPa"}
